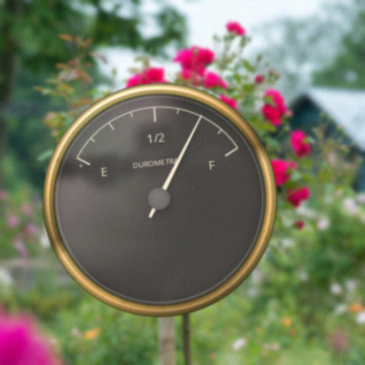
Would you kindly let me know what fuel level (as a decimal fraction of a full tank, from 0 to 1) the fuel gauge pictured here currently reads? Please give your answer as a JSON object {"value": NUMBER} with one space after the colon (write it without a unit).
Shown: {"value": 0.75}
